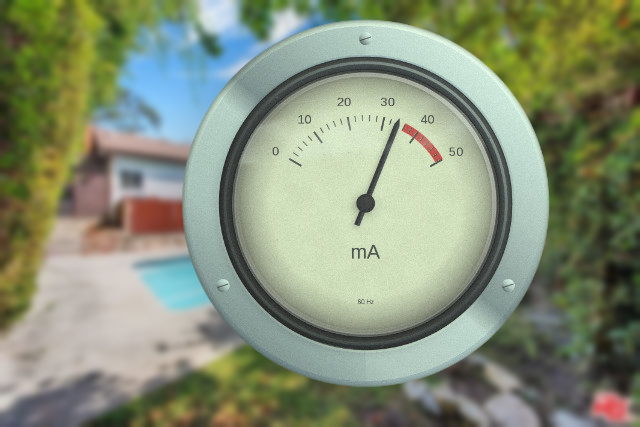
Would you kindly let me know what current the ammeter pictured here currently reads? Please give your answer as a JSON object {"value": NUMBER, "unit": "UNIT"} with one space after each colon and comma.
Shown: {"value": 34, "unit": "mA"}
